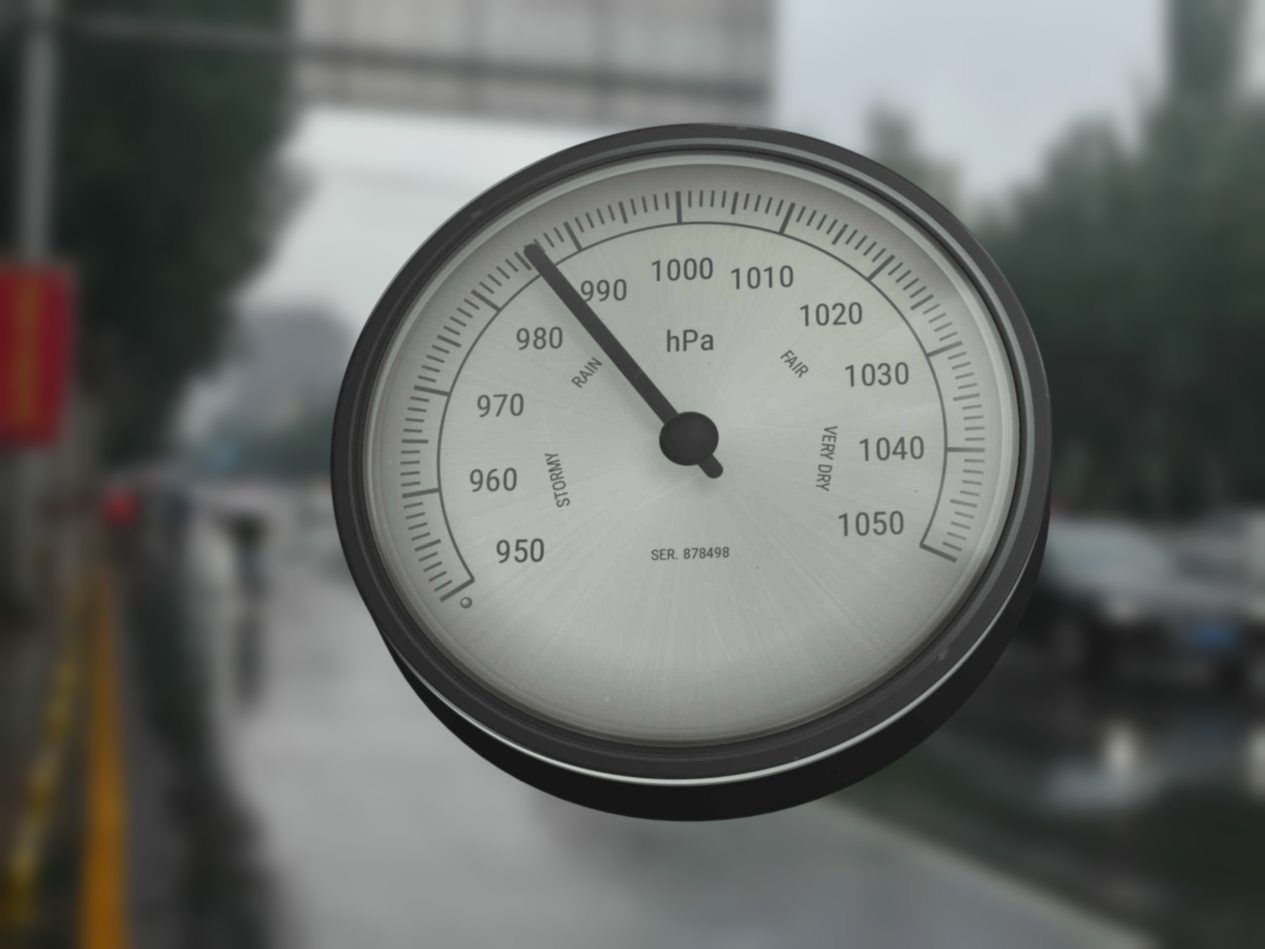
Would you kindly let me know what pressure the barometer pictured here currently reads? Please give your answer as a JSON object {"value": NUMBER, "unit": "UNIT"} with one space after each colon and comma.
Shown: {"value": 986, "unit": "hPa"}
